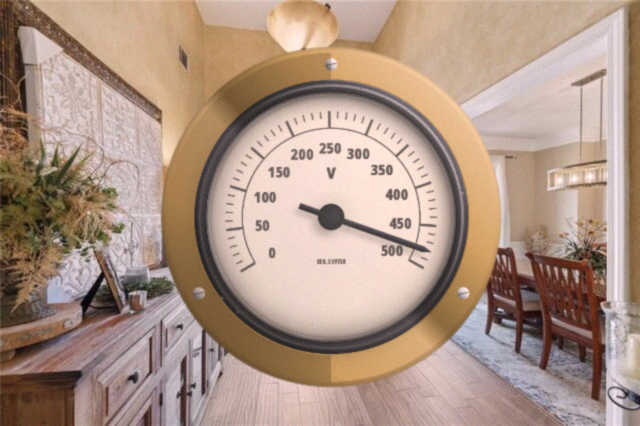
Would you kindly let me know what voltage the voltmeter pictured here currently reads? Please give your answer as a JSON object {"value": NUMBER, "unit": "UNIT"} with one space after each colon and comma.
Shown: {"value": 480, "unit": "V"}
